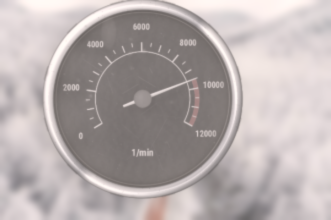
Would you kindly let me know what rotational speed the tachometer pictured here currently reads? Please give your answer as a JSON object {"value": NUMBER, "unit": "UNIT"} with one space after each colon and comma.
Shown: {"value": 9500, "unit": "rpm"}
